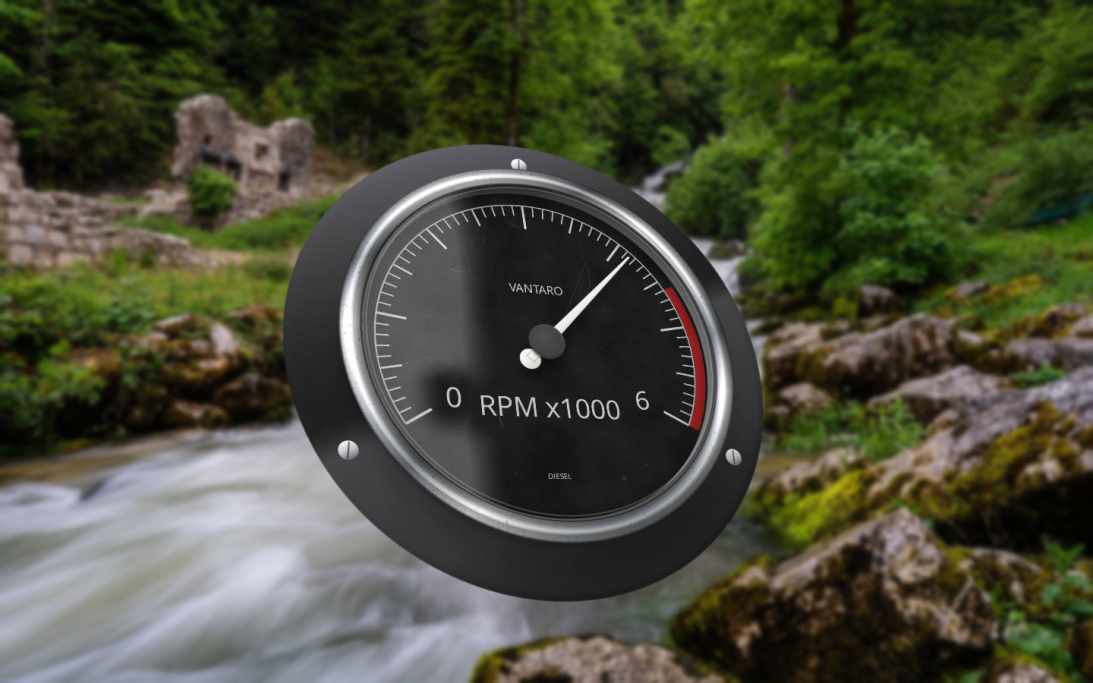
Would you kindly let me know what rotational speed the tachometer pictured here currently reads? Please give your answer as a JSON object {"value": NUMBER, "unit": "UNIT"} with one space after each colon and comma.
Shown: {"value": 4150, "unit": "rpm"}
